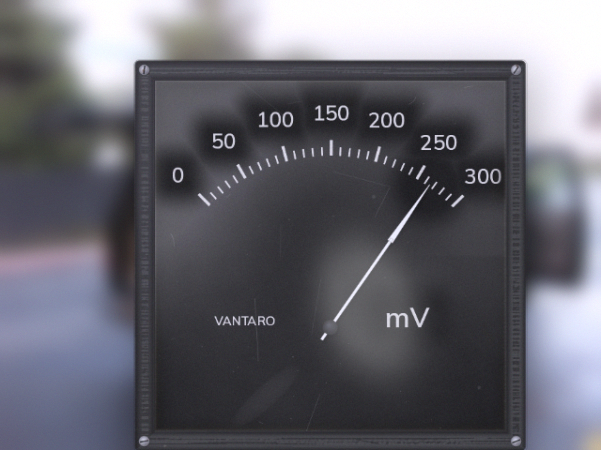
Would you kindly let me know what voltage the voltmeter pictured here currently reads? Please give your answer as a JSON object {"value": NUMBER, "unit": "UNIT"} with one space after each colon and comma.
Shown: {"value": 265, "unit": "mV"}
